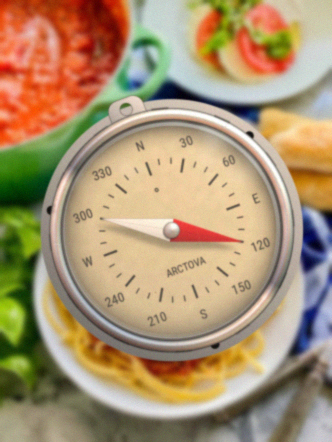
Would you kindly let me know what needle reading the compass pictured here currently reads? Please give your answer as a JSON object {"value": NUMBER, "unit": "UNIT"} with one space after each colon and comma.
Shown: {"value": 120, "unit": "°"}
